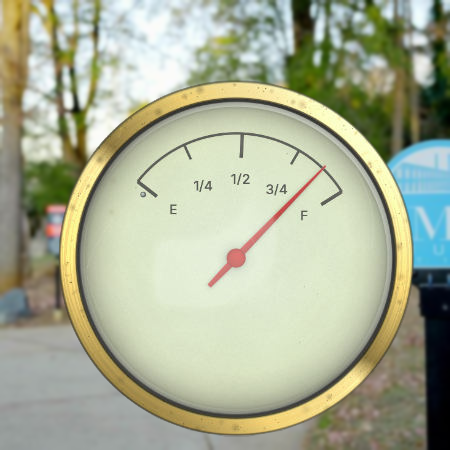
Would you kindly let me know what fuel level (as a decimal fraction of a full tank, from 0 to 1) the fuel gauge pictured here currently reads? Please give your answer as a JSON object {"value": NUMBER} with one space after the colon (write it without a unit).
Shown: {"value": 0.875}
